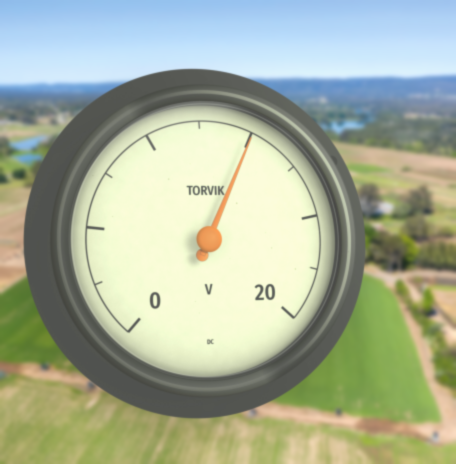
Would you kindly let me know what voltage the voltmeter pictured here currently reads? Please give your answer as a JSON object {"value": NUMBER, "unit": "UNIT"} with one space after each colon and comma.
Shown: {"value": 12, "unit": "V"}
